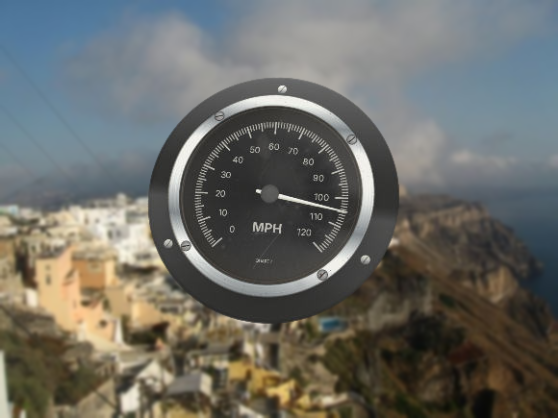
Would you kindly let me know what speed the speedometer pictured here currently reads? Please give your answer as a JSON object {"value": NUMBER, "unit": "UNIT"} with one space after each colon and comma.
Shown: {"value": 105, "unit": "mph"}
